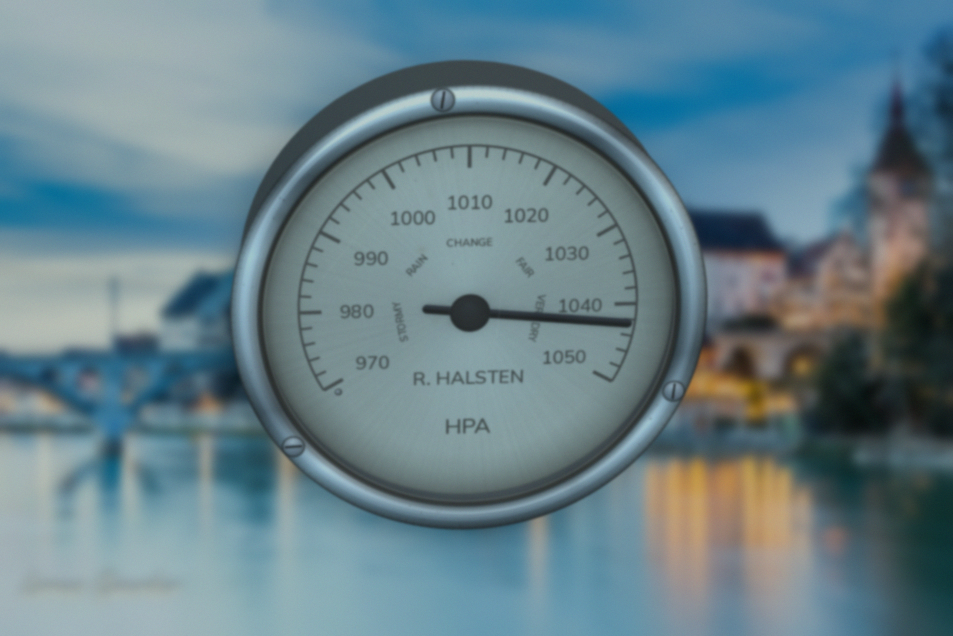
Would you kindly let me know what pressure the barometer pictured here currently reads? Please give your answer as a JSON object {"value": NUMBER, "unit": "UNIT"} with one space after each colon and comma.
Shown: {"value": 1042, "unit": "hPa"}
